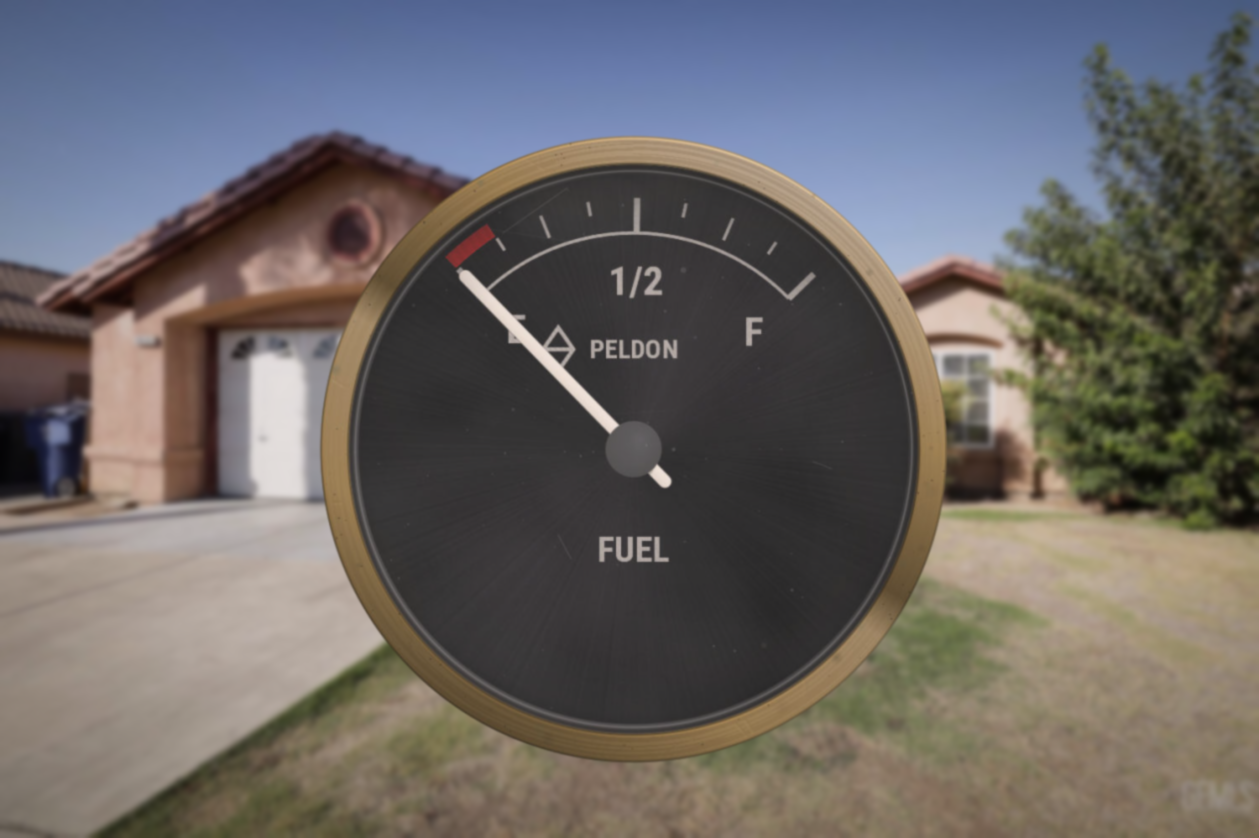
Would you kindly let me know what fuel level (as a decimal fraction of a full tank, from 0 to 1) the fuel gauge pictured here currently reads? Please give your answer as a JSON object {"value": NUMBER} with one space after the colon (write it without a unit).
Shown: {"value": 0}
